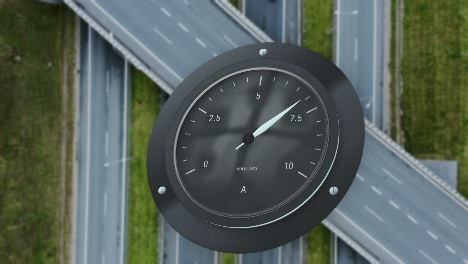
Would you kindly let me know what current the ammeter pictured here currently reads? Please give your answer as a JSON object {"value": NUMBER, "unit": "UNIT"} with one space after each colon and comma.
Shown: {"value": 7, "unit": "A"}
